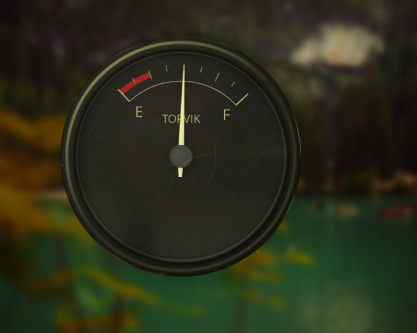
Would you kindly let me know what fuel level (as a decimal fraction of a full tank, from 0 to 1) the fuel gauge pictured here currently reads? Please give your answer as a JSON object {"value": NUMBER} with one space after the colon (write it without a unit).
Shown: {"value": 0.5}
